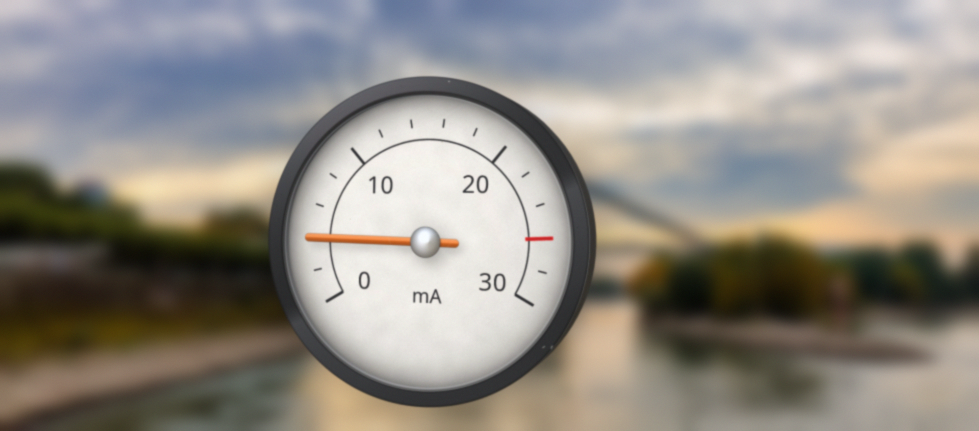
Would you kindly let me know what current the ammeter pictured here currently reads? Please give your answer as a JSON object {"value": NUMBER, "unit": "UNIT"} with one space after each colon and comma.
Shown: {"value": 4, "unit": "mA"}
